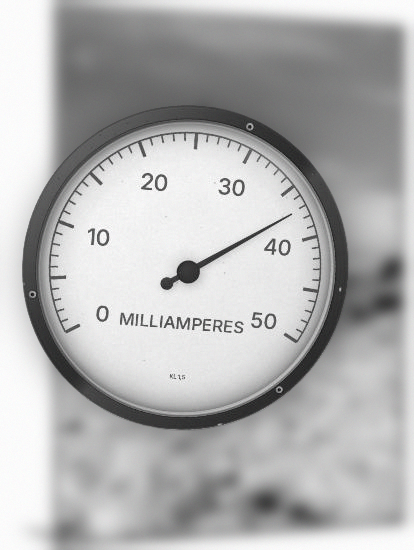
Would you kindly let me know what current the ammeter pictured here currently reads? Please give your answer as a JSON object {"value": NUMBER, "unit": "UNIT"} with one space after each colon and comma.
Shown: {"value": 37, "unit": "mA"}
